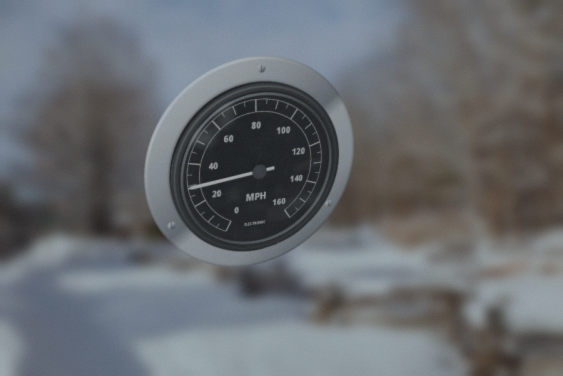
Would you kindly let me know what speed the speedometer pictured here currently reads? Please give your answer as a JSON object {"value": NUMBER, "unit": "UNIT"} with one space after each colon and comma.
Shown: {"value": 30, "unit": "mph"}
